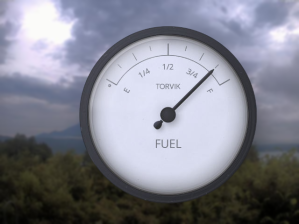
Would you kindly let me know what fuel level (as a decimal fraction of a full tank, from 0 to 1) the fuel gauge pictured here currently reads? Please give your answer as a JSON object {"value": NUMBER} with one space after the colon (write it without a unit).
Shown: {"value": 0.875}
